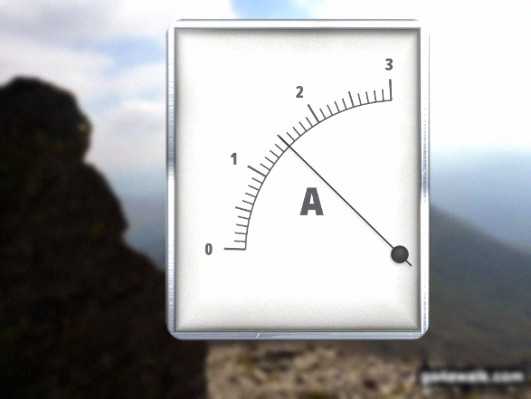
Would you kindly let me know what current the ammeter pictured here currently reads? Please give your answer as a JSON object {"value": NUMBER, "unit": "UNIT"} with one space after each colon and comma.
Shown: {"value": 1.5, "unit": "A"}
